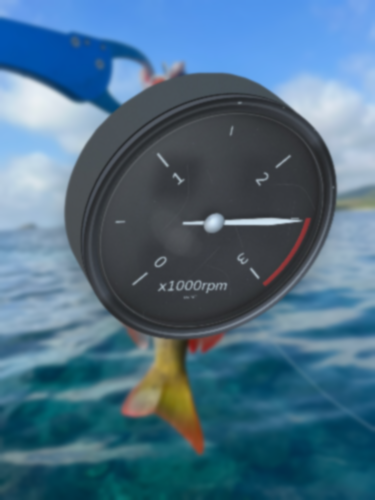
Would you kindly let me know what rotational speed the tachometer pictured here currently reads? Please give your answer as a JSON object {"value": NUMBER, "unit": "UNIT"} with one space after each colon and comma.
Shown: {"value": 2500, "unit": "rpm"}
